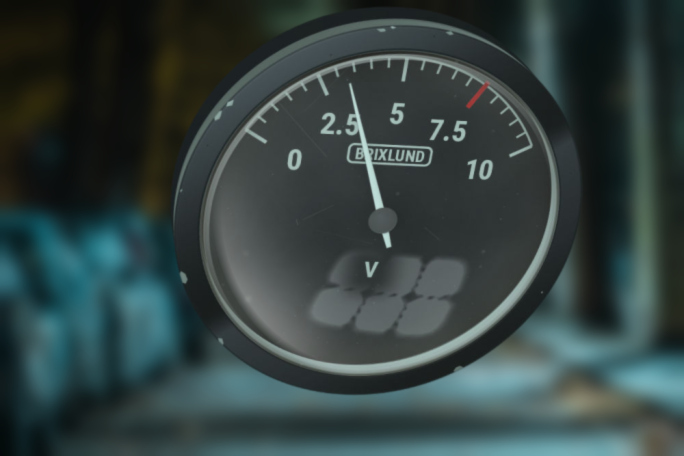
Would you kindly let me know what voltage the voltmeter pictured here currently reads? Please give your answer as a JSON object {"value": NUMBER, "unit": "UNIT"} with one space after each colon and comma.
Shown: {"value": 3.25, "unit": "V"}
